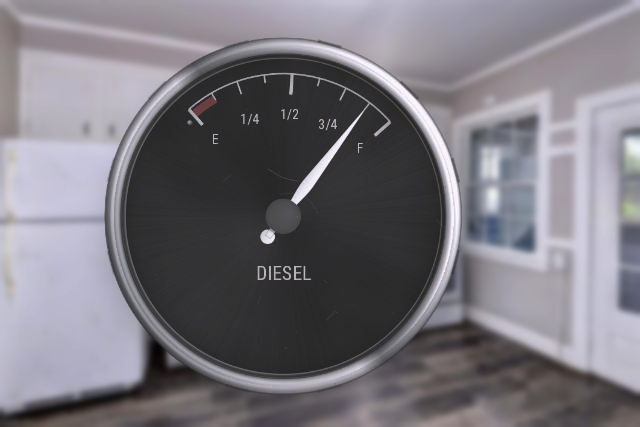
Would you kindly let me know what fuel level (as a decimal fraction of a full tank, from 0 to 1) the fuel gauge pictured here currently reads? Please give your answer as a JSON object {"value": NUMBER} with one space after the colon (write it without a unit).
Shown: {"value": 0.875}
